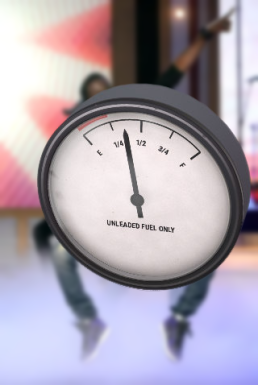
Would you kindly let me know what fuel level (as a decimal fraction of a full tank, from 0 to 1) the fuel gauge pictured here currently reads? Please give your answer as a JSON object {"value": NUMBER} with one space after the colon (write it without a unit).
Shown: {"value": 0.375}
